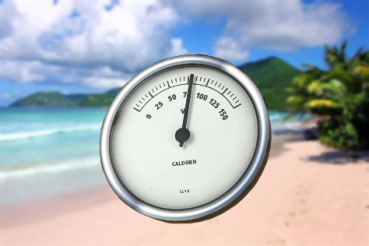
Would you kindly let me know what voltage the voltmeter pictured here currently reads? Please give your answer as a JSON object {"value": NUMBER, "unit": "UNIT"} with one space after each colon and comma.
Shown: {"value": 80, "unit": "V"}
